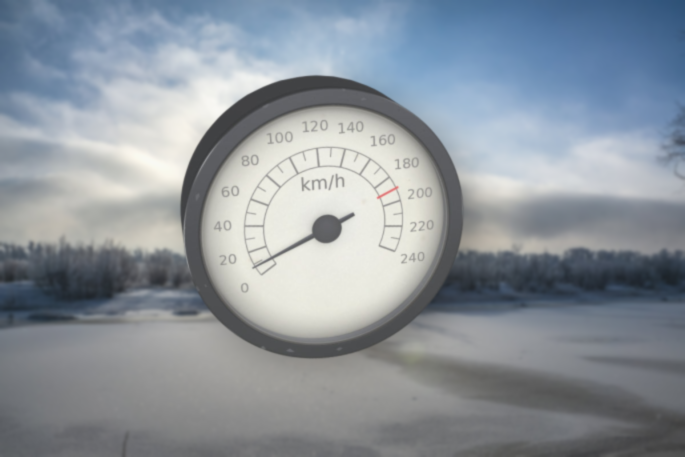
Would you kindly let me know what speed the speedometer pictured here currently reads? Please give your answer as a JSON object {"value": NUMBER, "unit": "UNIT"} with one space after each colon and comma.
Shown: {"value": 10, "unit": "km/h"}
